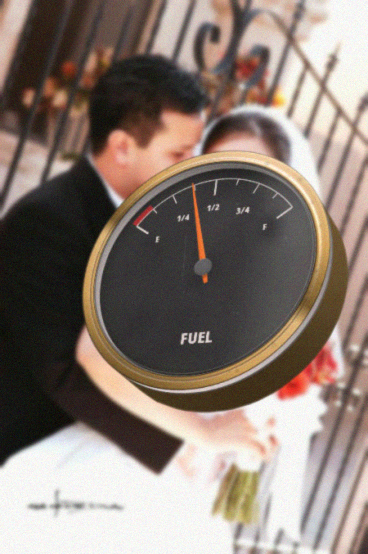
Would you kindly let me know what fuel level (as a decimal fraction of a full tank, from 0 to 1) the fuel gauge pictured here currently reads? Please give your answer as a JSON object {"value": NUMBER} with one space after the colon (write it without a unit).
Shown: {"value": 0.375}
